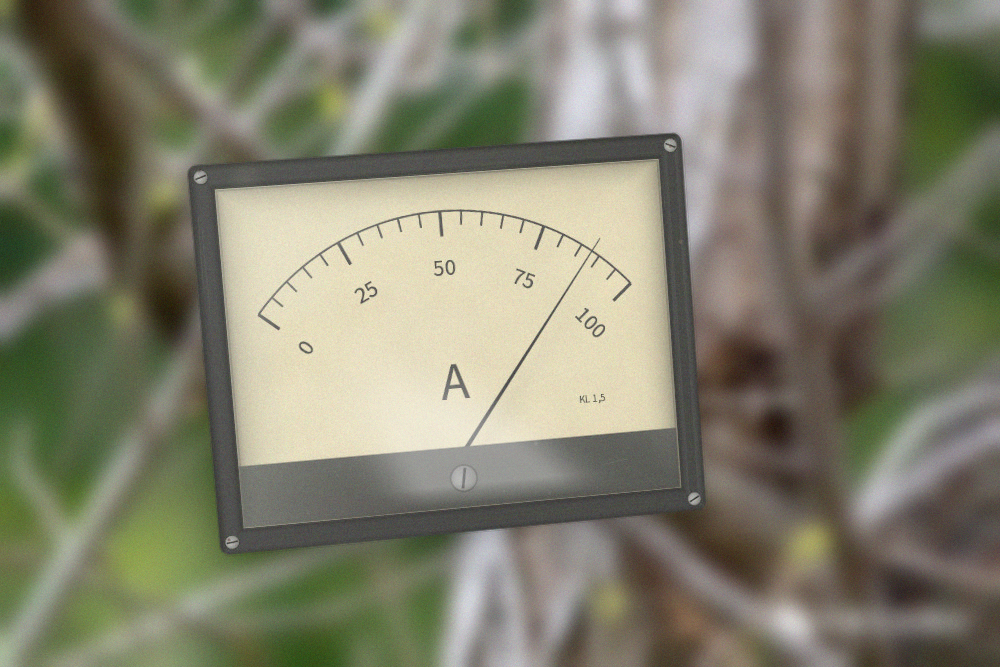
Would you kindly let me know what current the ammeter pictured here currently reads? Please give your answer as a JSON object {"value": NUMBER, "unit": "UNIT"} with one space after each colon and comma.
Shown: {"value": 87.5, "unit": "A"}
